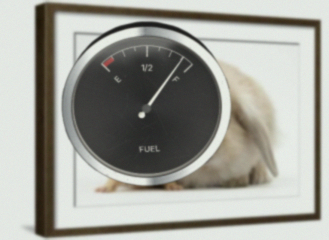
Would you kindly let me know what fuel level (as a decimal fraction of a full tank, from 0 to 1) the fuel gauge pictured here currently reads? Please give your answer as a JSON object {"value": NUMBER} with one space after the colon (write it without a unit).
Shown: {"value": 0.875}
